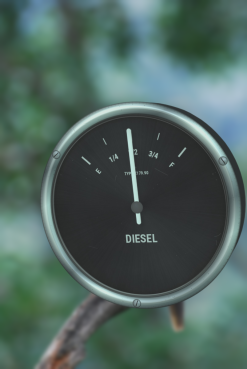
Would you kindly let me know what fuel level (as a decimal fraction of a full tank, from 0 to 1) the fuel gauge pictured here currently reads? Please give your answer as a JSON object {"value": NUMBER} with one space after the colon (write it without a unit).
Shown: {"value": 0.5}
